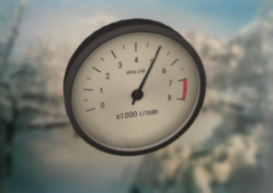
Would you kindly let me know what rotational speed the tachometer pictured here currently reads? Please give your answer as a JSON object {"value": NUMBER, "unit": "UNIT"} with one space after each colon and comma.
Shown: {"value": 5000, "unit": "rpm"}
